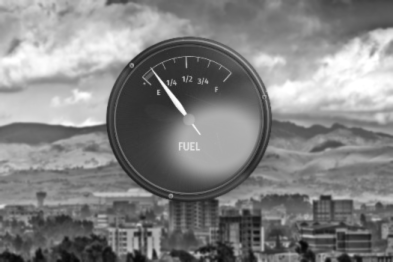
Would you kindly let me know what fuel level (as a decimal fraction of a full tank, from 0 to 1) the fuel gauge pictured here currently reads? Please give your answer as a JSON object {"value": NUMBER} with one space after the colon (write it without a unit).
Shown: {"value": 0.125}
